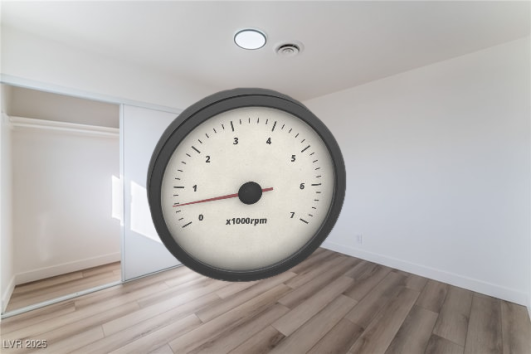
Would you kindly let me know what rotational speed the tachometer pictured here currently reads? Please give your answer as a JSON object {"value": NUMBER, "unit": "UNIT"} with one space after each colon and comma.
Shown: {"value": 600, "unit": "rpm"}
